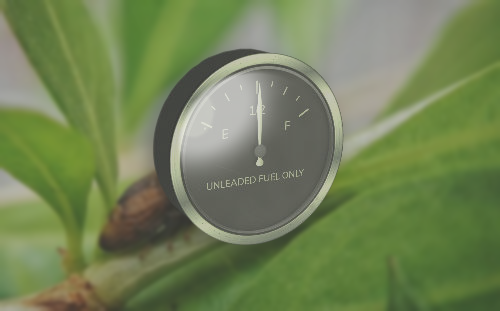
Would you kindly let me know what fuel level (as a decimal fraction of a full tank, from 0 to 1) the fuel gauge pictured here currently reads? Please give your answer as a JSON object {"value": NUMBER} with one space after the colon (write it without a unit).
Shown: {"value": 0.5}
